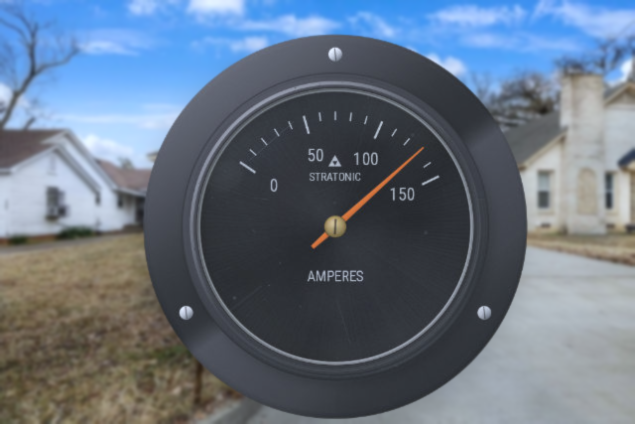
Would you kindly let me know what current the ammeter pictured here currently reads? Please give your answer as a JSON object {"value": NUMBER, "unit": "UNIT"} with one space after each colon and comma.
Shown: {"value": 130, "unit": "A"}
